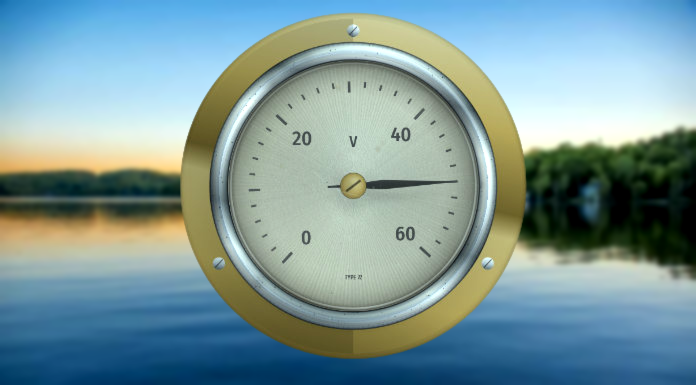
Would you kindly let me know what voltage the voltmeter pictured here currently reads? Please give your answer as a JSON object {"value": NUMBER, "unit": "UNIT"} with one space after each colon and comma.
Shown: {"value": 50, "unit": "V"}
